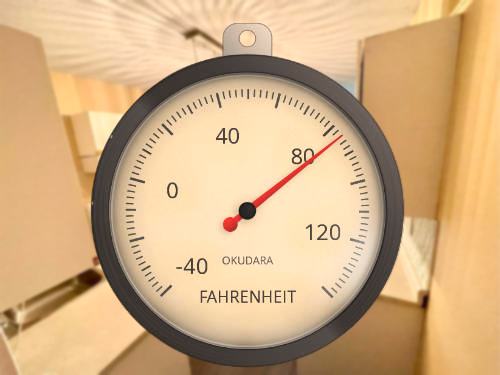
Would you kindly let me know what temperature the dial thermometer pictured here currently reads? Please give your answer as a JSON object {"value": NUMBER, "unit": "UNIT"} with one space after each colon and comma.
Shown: {"value": 84, "unit": "°F"}
